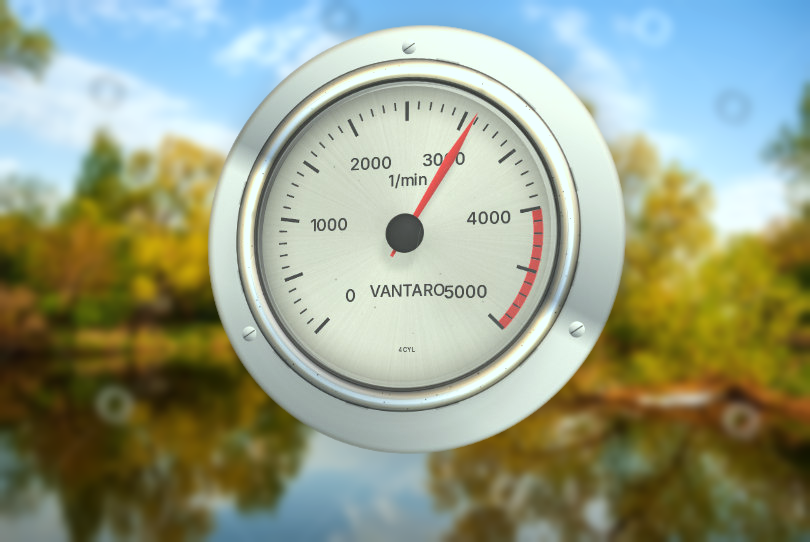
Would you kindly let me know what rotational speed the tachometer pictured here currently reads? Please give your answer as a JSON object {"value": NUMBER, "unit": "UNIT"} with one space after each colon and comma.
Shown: {"value": 3100, "unit": "rpm"}
